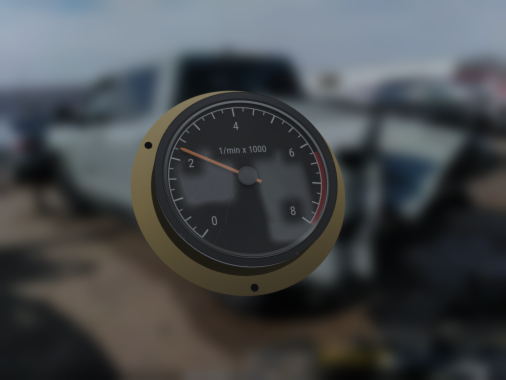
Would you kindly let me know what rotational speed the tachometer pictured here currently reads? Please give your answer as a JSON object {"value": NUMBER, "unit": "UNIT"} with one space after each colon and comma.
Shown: {"value": 2250, "unit": "rpm"}
